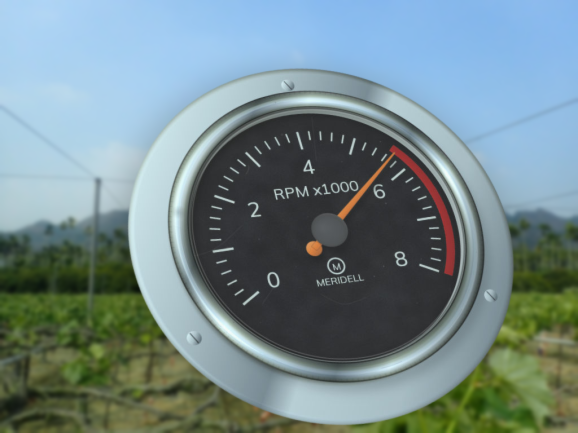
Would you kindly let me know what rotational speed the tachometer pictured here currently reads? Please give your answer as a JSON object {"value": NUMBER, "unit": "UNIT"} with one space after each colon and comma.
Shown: {"value": 5700, "unit": "rpm"}
